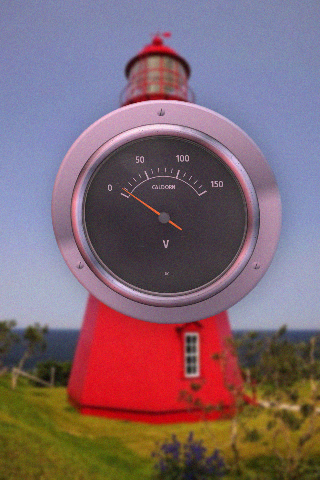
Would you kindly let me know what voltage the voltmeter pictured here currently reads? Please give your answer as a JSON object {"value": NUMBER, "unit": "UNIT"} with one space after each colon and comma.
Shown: {"value": 10, "unit": "V"}
